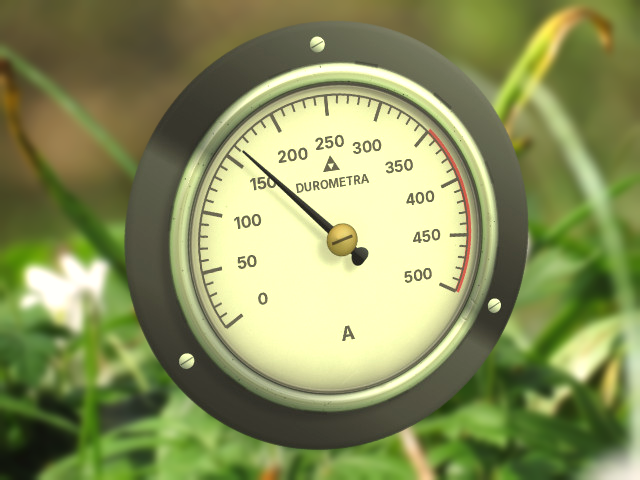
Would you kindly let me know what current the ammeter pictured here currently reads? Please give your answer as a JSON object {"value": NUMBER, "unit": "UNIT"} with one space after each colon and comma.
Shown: {"value": 160, "unit": "A"}
